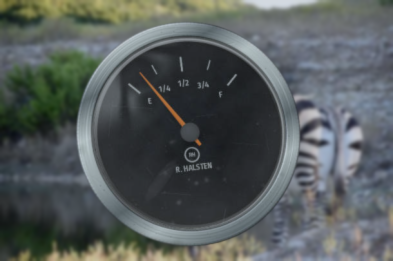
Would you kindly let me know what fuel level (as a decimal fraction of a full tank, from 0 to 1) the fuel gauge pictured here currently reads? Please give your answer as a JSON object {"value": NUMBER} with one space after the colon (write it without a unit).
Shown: {"value": 0.125}
